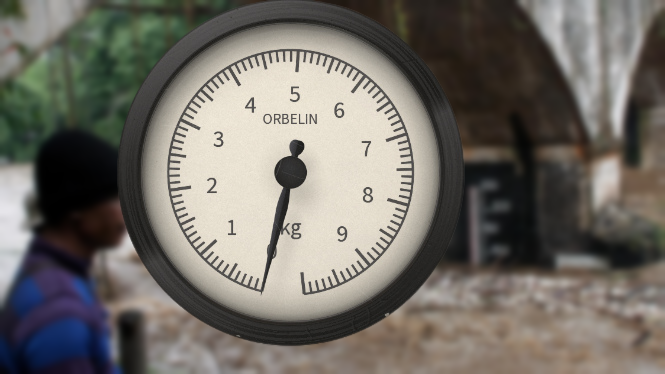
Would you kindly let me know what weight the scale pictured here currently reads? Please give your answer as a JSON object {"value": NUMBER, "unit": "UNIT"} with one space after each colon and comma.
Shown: {"value": 0, "unit": "kg"}
